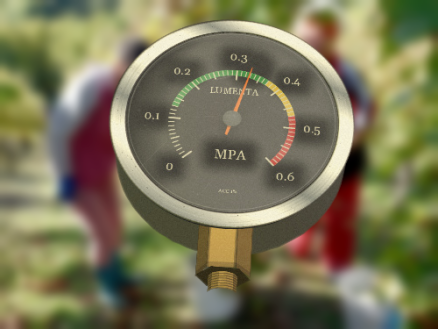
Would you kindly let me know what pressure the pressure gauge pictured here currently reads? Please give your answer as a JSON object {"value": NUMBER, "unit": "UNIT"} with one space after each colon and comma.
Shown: {"value": 0.33, "unit": "MPa"}
